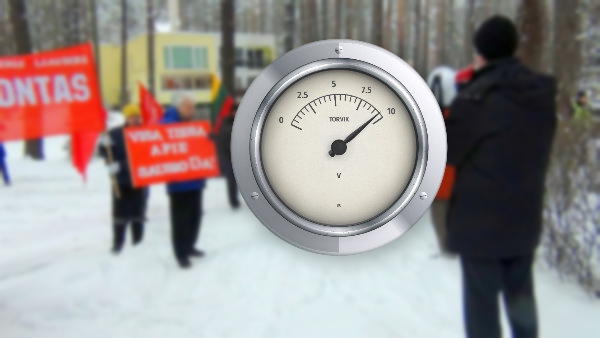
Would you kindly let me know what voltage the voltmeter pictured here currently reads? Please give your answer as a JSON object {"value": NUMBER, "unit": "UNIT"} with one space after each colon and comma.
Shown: {"value": 9.5, "unit": "V"}
